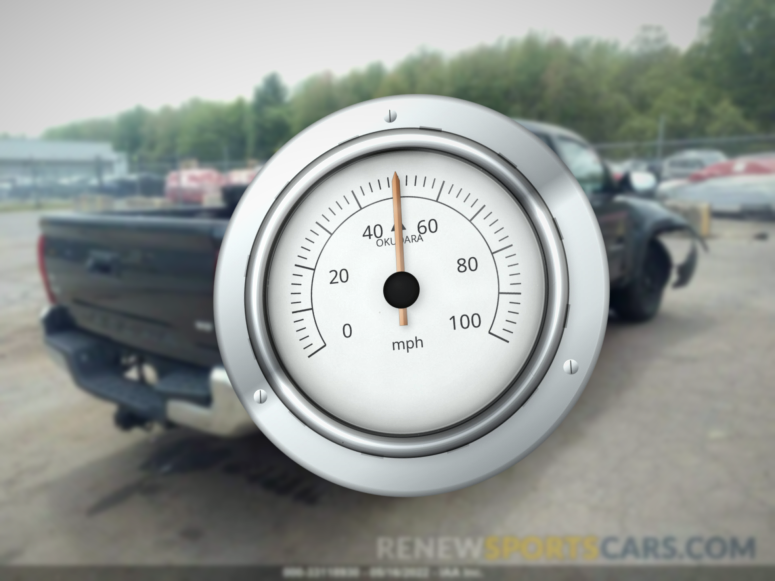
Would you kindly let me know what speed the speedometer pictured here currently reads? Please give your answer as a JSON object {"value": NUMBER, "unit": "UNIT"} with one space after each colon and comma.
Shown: {"value": 50, "unit": "mph"}
